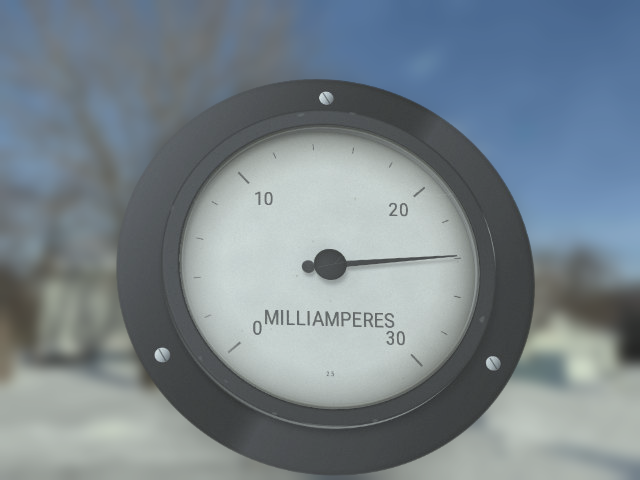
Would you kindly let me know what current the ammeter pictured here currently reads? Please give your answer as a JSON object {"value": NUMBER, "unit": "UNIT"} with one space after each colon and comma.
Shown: {"value": 24, "unit": "mA"}
